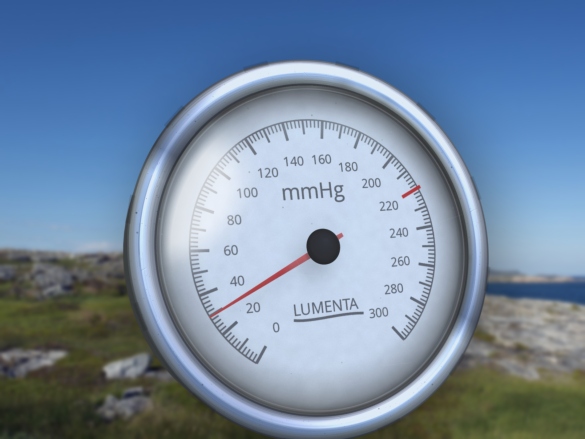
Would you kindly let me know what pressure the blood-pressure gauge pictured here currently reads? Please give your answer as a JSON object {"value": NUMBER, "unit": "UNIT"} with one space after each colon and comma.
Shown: {"value": 30, "unit": "mmHg"}
